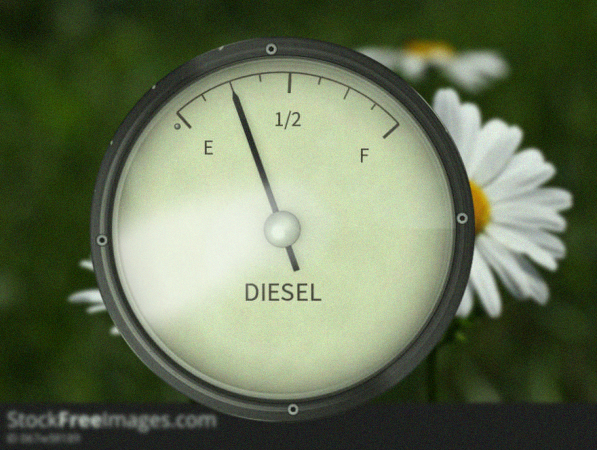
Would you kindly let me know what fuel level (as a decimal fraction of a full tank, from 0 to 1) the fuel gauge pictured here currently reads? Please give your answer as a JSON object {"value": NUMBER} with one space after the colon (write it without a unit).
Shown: {"value": 0.25}
